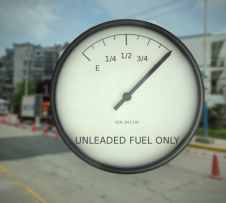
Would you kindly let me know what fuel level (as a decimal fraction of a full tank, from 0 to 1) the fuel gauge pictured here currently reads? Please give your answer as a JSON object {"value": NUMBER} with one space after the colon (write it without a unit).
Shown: {"value": 1}
